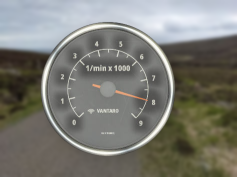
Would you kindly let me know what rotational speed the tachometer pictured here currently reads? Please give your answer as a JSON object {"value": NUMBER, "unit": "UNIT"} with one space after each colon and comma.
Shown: {"value": 8000, "unit": "rpm"}
